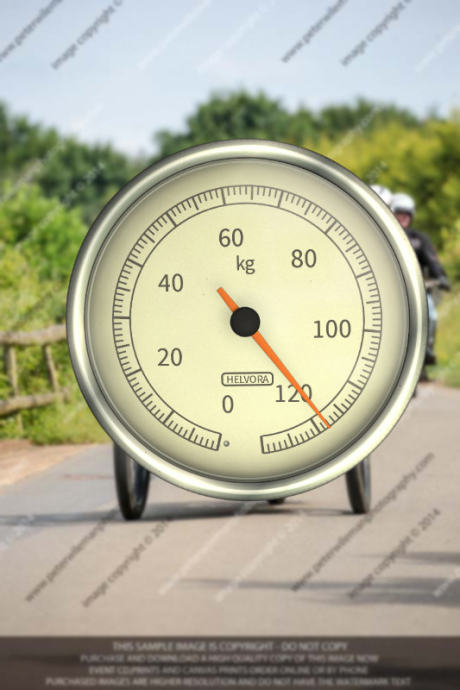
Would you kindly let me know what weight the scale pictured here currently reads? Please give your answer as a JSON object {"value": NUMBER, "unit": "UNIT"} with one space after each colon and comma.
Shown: {"value": 118, "unit": "kg"}
